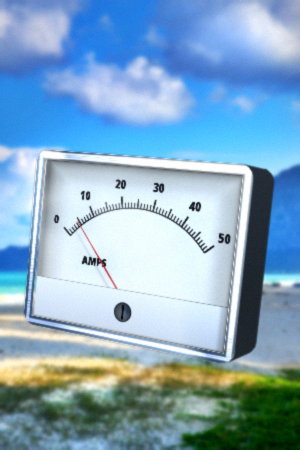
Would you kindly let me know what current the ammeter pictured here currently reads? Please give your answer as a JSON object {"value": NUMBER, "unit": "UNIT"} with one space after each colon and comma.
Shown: {"value": 5, "unit": "A"}
